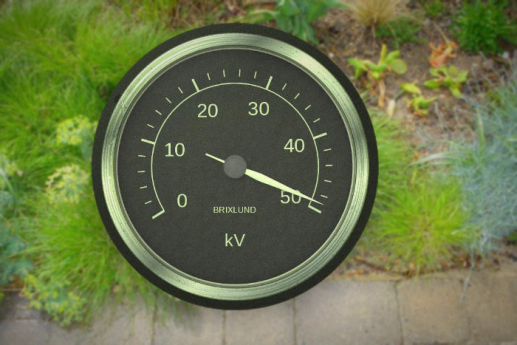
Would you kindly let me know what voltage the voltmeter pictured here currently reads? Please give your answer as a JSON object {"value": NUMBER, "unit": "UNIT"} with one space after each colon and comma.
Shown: {"value": 49, "unit": "kV"}
